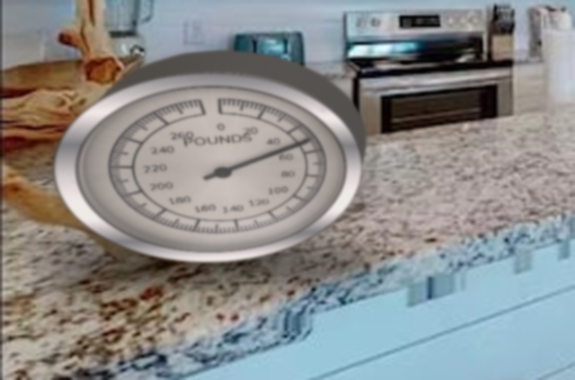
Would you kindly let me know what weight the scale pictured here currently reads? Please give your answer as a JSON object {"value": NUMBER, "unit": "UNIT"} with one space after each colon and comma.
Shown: {"value": 50, "unit": "lb"}
